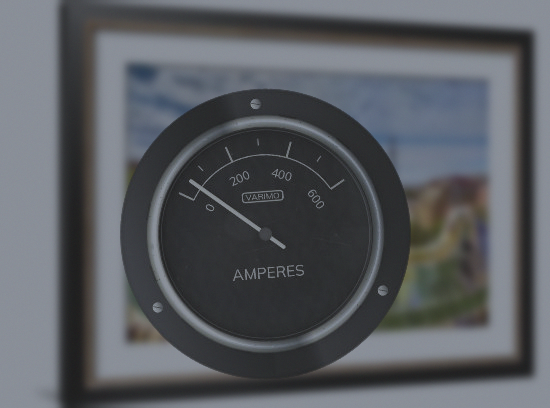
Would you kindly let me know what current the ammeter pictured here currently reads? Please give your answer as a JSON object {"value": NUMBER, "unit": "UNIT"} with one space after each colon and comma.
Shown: {"value": 50, "unit": "A"}
